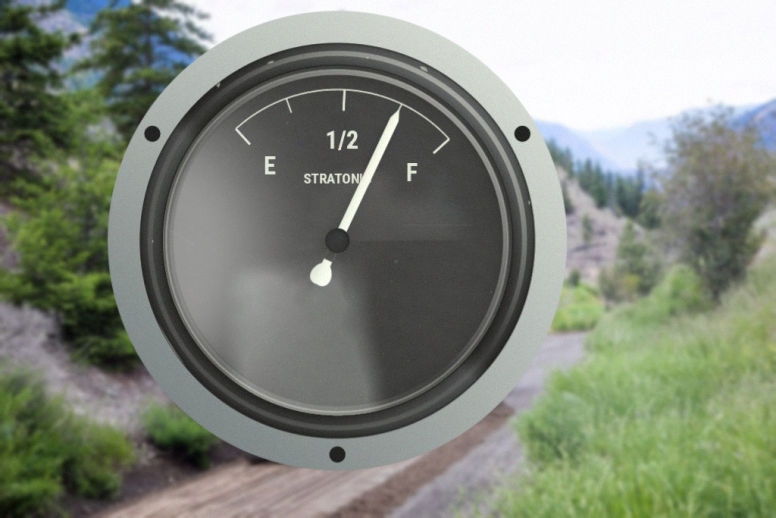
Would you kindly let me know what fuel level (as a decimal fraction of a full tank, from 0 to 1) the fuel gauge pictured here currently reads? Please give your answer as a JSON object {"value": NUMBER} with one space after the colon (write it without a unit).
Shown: {"value": 0.75}
